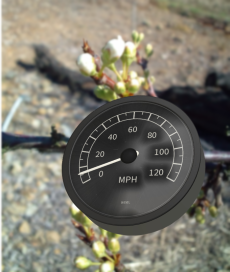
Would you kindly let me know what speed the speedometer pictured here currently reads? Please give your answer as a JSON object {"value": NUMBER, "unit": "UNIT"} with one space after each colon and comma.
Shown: {"value": 5, "unit": "mph"}
